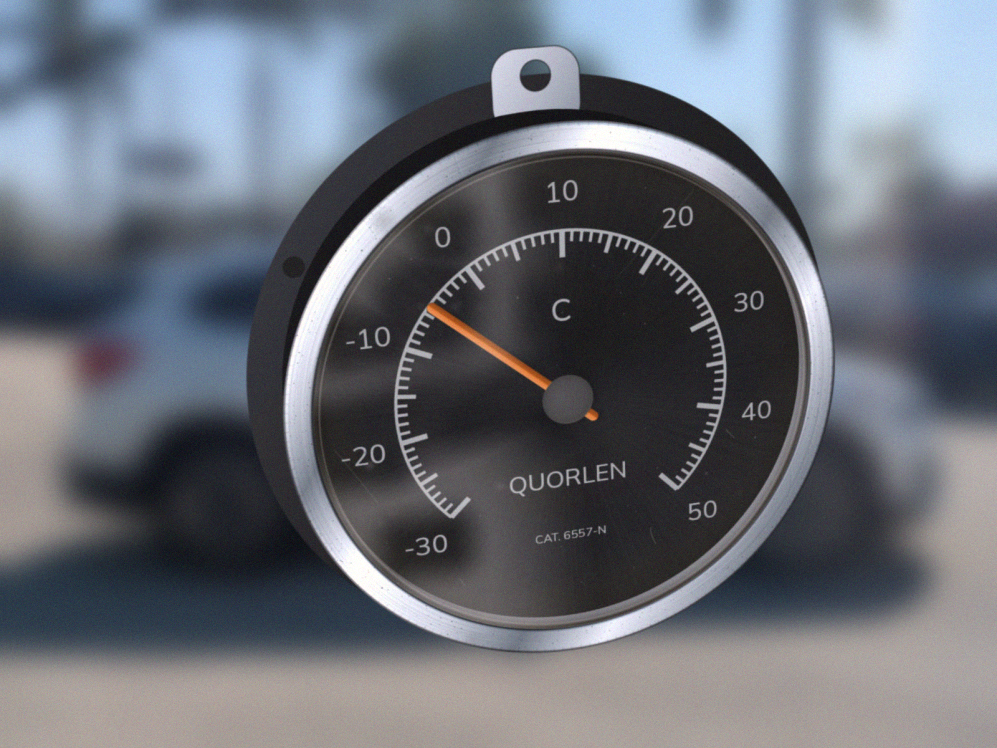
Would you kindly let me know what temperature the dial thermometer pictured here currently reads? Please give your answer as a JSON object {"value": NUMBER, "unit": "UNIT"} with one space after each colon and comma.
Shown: {"value": -5, "unit": "°C"}
